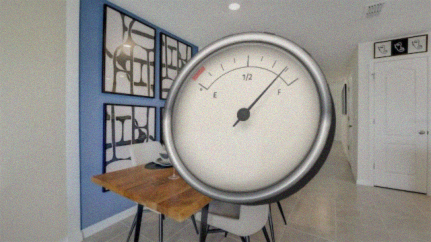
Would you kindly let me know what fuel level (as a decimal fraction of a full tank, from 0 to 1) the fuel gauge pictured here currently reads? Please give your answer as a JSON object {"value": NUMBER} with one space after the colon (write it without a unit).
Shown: {"value": 0.875}
